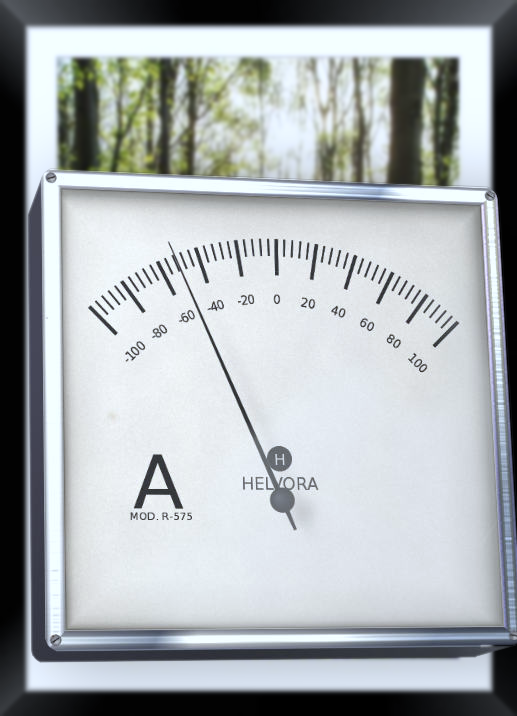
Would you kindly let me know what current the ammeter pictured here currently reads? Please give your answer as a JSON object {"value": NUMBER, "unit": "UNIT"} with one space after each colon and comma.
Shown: {"value": -52, "unit": "A"}
